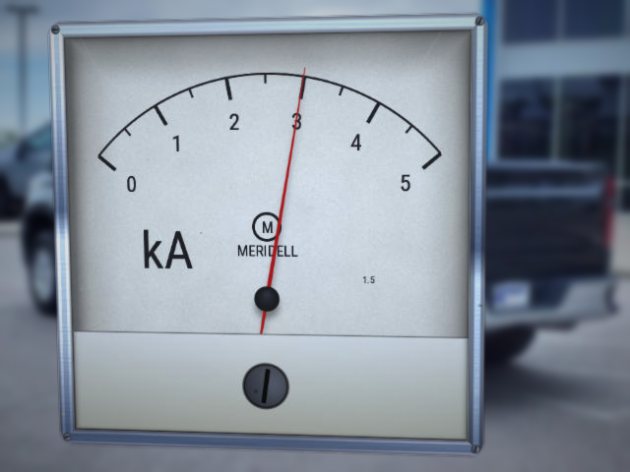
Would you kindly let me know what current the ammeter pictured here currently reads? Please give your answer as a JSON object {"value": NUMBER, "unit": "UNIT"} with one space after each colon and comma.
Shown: {"value": 3, "unit": "kA"}
